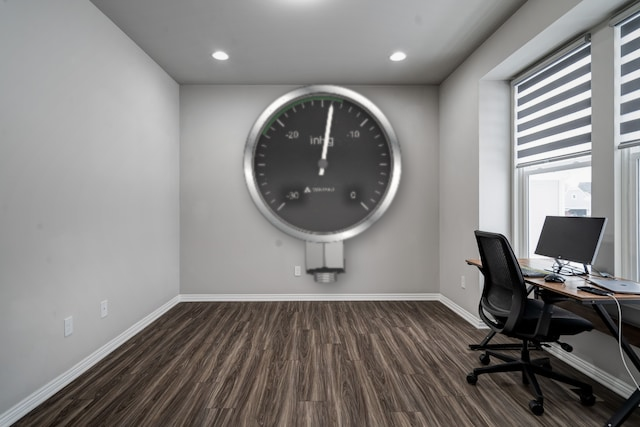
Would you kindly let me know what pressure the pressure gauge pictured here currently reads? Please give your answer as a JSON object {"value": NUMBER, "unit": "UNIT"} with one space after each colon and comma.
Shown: {"value": -14, "unit": "inHg"}
